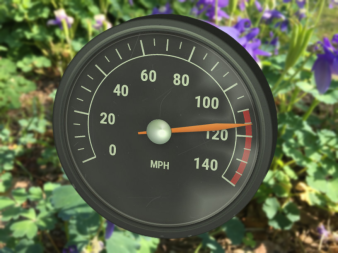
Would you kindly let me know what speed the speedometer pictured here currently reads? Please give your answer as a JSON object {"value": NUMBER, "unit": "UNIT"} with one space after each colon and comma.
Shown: {"value": 115, "unit": "mph"}
